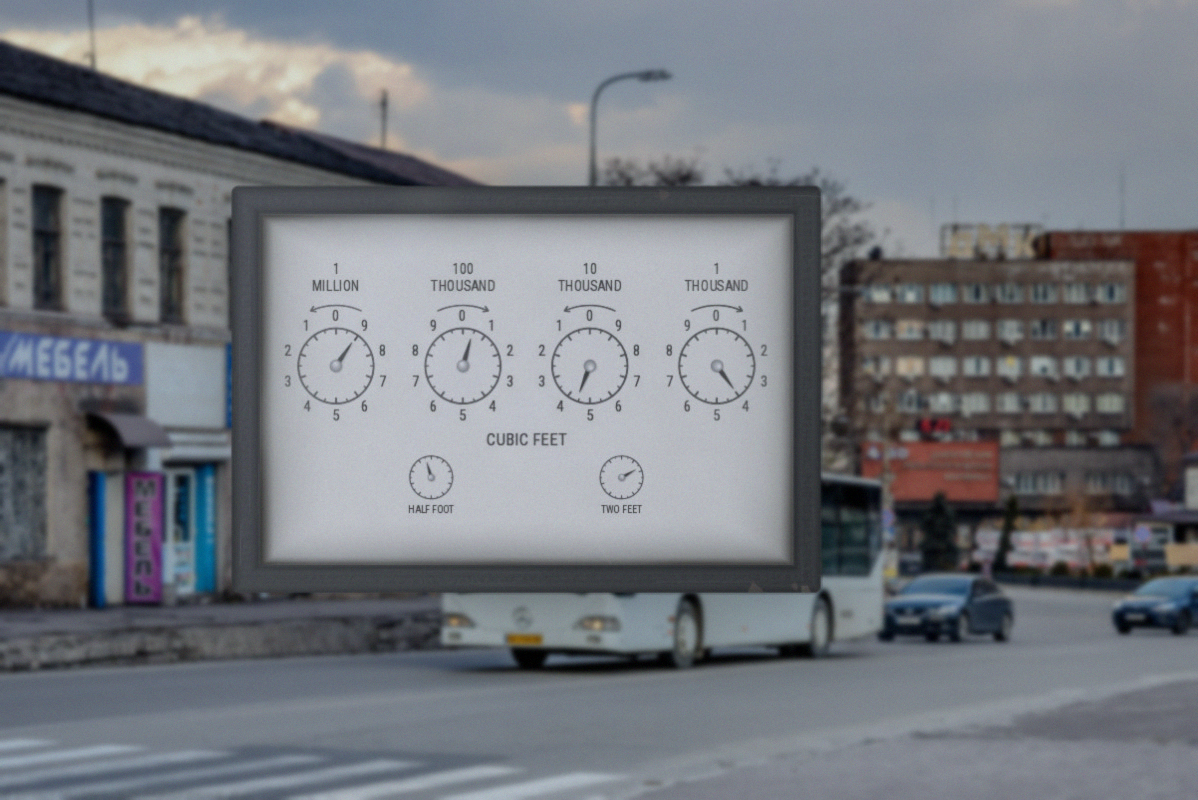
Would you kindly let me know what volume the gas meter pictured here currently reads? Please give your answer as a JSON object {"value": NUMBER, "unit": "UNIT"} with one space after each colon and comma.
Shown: {"value": 904400, "unit": "ft³"}
